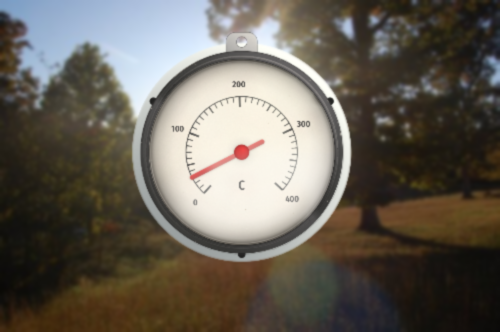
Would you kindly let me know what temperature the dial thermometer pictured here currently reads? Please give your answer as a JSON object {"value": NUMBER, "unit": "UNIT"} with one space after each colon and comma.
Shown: {"value": 30, "unit": "°C"}
